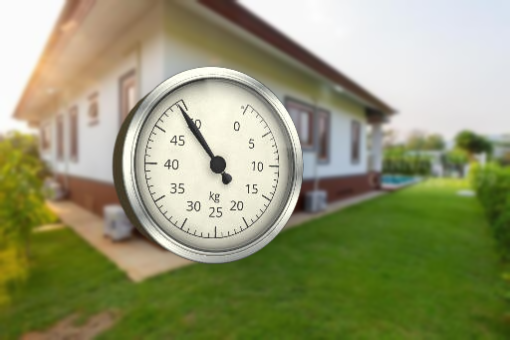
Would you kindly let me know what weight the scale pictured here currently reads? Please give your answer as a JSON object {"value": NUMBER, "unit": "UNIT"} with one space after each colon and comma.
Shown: {"value": 49, "unit": "kg"}
